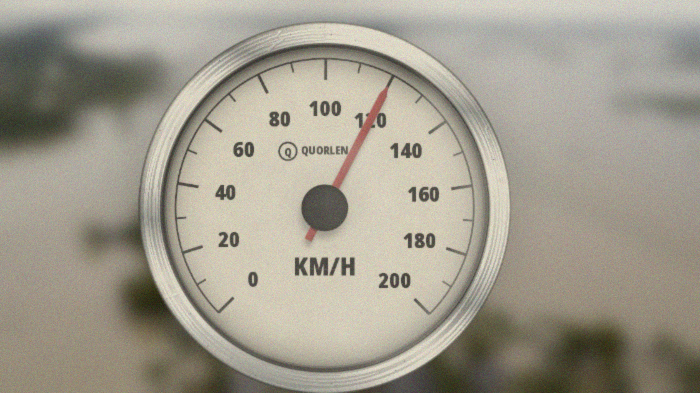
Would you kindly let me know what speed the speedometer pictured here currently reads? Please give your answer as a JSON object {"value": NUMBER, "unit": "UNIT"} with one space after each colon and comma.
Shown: {"value": 120, "unit": "km/h"}
